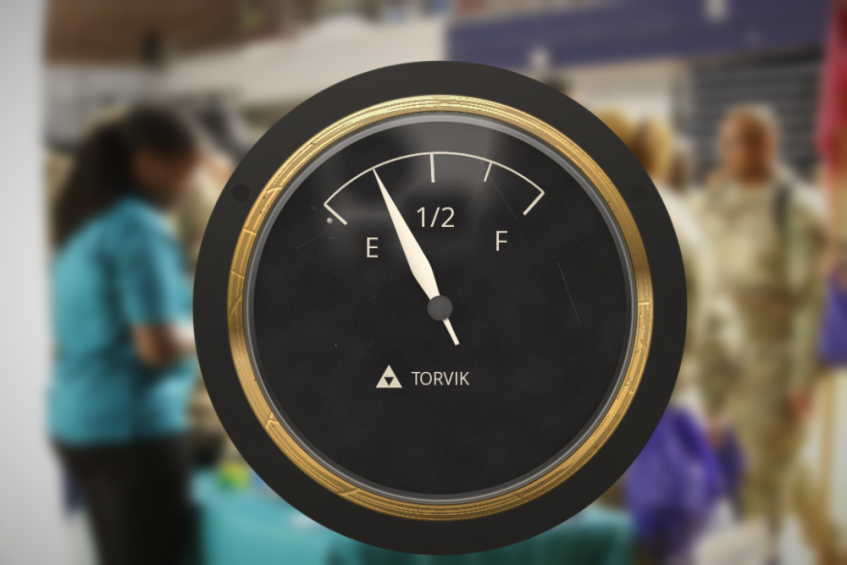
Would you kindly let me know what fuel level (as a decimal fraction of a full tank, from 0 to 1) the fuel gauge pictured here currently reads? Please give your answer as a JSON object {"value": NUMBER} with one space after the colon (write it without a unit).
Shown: {"value": 0.25}
